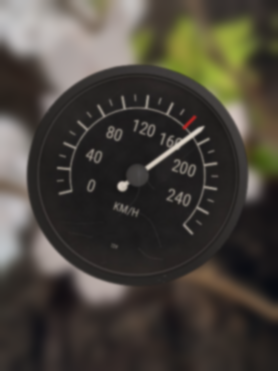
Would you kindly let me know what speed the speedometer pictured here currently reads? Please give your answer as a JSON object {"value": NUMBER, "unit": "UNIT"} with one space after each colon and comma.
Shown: {"value": 170, "unit": "km/h"}
